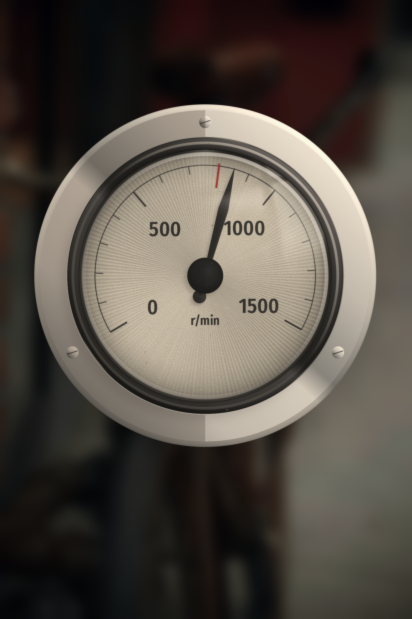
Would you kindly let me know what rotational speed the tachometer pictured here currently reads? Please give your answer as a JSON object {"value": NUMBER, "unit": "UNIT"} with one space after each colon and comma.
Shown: {"value": 850, "unit": "rpm"}
